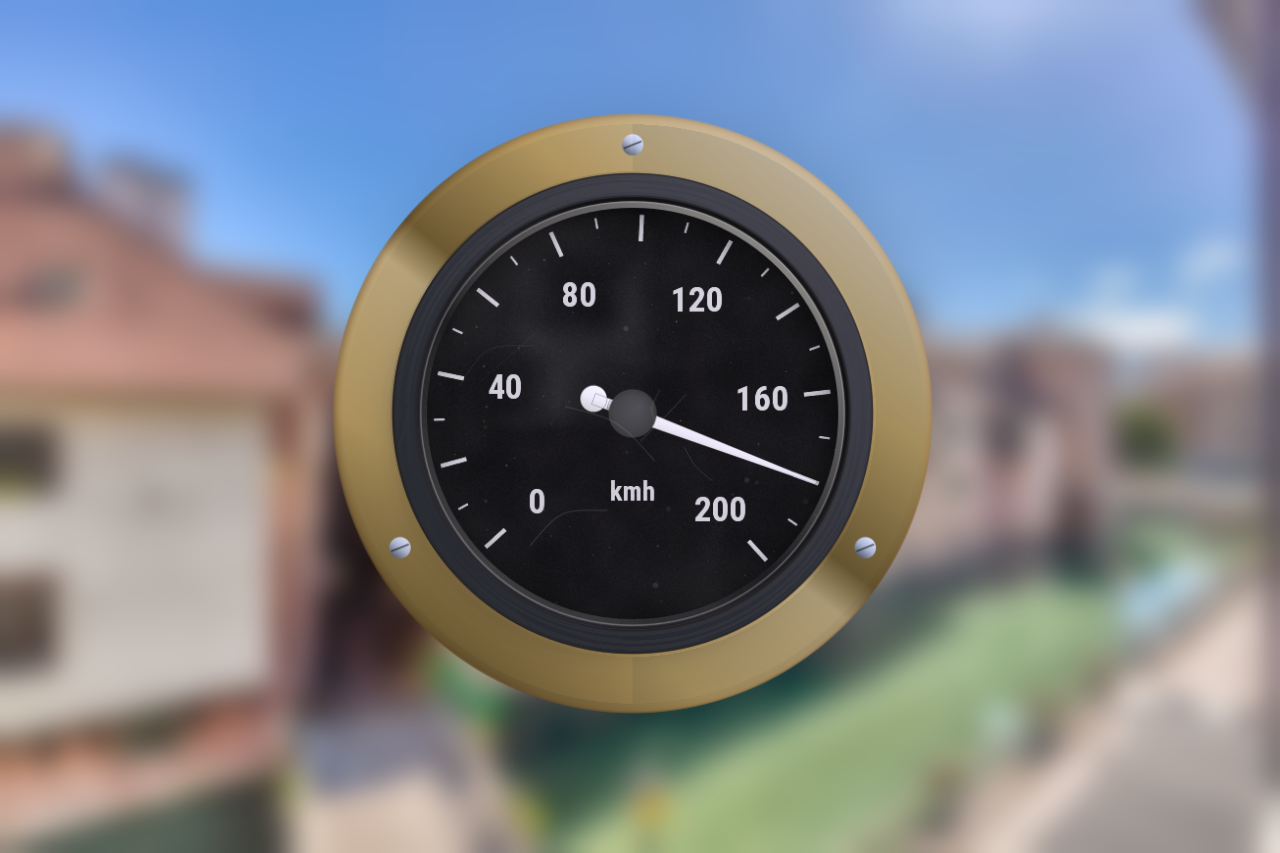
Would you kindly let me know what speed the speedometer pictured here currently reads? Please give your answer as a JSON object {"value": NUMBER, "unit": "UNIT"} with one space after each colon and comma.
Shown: {"value": 180, "unit": "km/h"}
